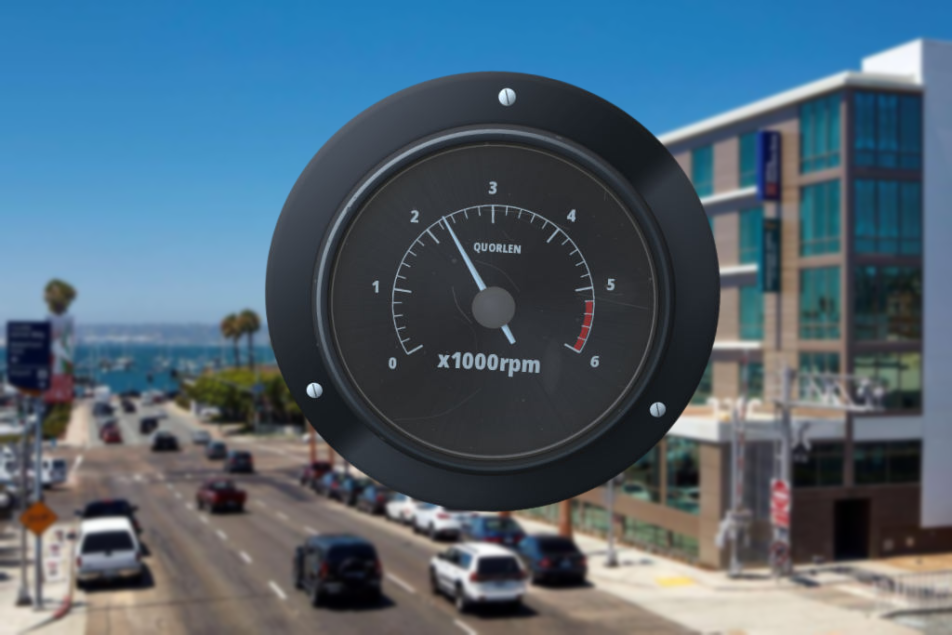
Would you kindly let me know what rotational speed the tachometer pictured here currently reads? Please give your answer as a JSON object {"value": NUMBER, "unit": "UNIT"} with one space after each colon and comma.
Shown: {"value": 2300, "unit": "rpm"}
